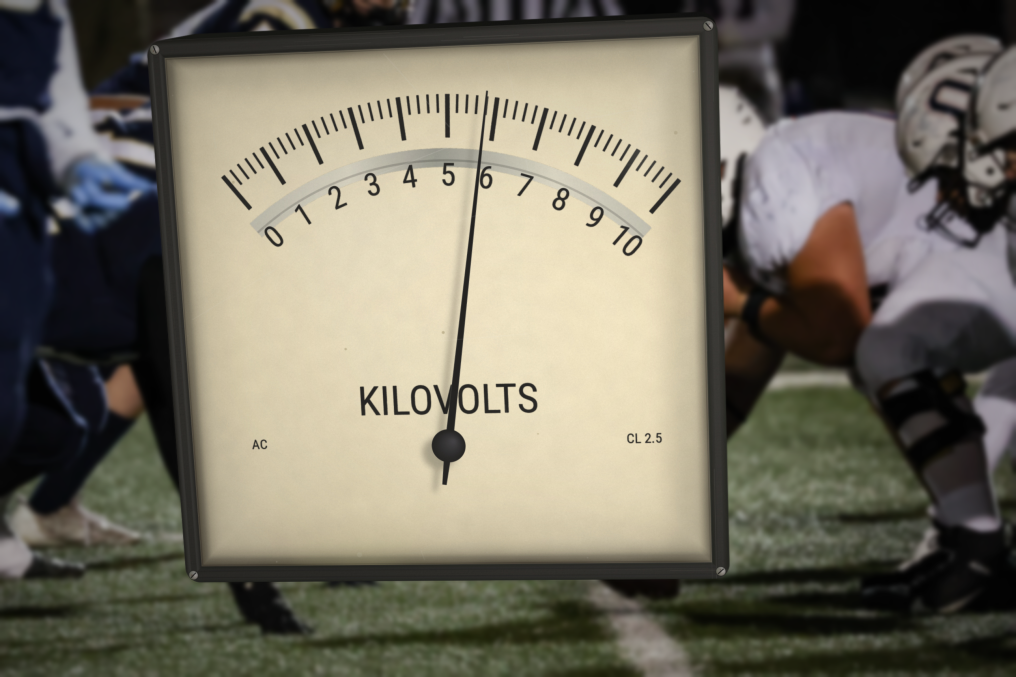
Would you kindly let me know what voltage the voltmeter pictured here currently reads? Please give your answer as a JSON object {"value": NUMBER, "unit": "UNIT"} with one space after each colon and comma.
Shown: {"value": 5.8, "unit": "kV"}
